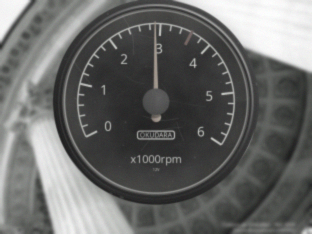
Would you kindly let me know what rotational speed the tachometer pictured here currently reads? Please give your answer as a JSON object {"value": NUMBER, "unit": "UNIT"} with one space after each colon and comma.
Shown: {"value": 2900, "unit": "rpm"}
